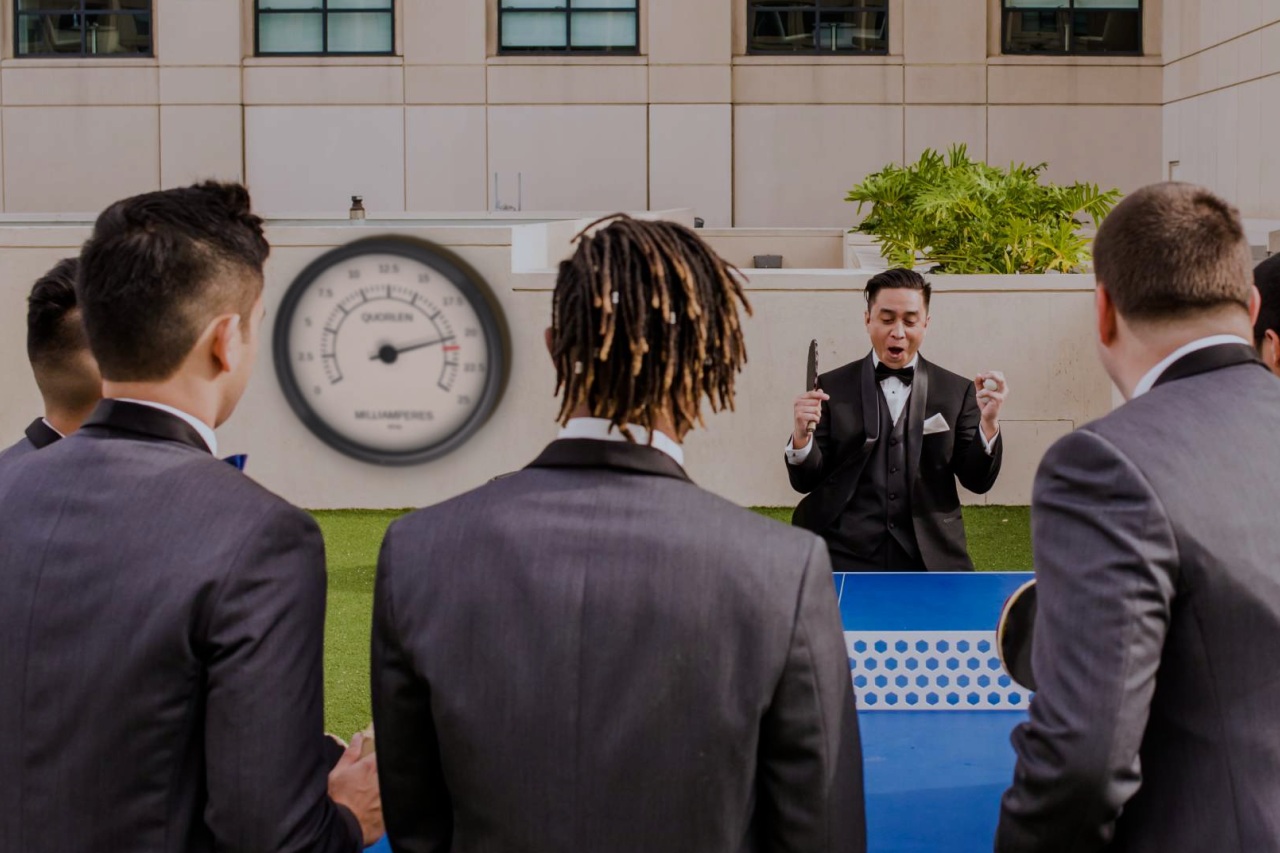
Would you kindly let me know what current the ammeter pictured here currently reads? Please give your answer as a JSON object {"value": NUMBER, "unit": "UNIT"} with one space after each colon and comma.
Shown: {"value": 20, "unit": "mA"}
